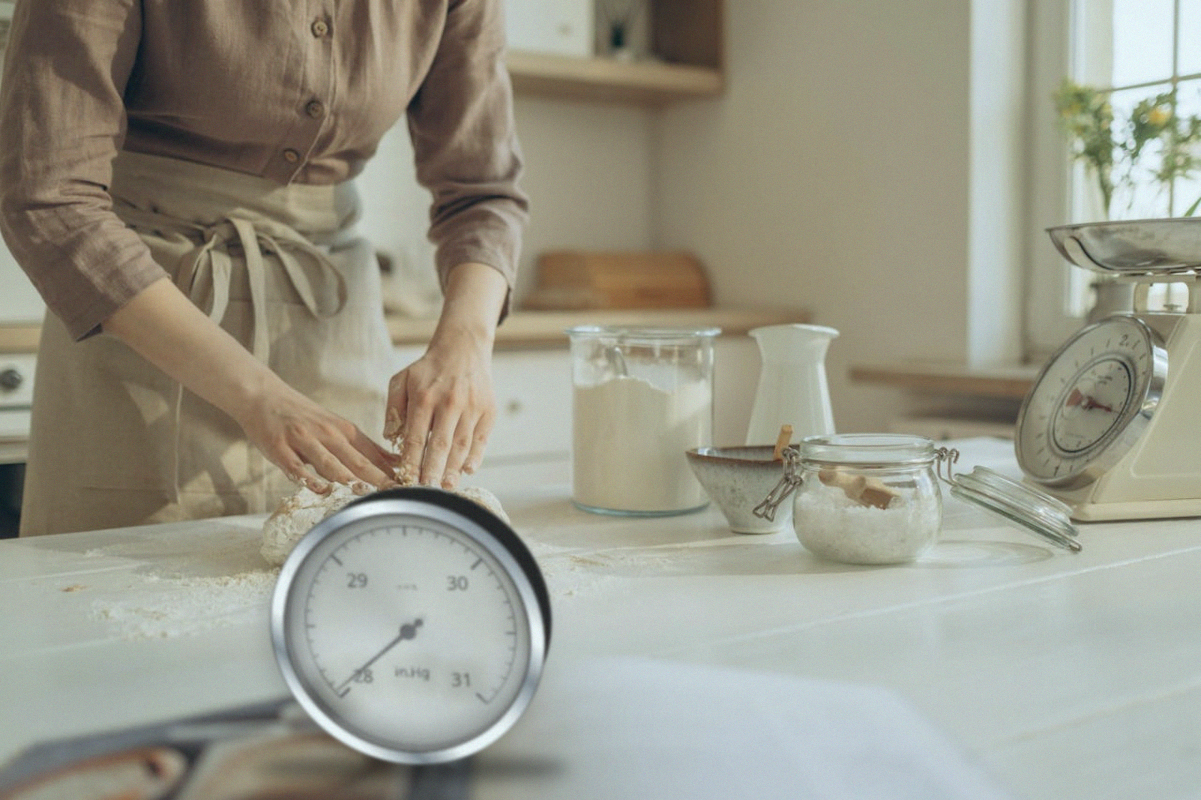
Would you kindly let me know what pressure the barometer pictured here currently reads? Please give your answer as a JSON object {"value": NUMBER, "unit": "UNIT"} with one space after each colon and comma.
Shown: {"value": 28.05, "unit": "inHg"}
